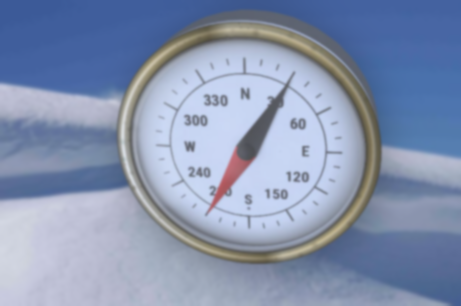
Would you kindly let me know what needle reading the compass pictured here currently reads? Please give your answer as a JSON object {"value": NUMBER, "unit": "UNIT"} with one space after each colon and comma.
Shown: {"value": 210, "unit": "°"}
